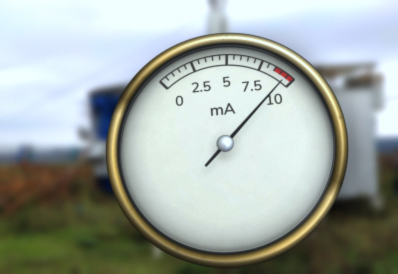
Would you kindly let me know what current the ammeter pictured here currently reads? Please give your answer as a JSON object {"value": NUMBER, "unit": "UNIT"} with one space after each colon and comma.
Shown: {"value": 9.5, "unit": "mA"}
